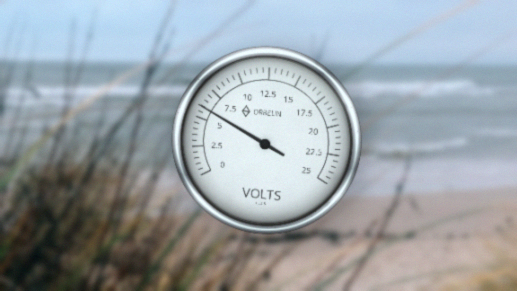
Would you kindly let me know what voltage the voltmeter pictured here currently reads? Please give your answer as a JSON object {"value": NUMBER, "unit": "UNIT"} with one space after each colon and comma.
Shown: {"value": 6, "unit": "V"}
